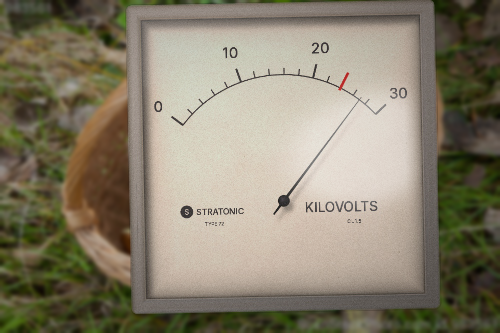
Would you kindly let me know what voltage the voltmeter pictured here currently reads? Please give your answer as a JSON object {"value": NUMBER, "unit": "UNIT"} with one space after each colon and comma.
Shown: {"value": 27, "unit": "kV"}
